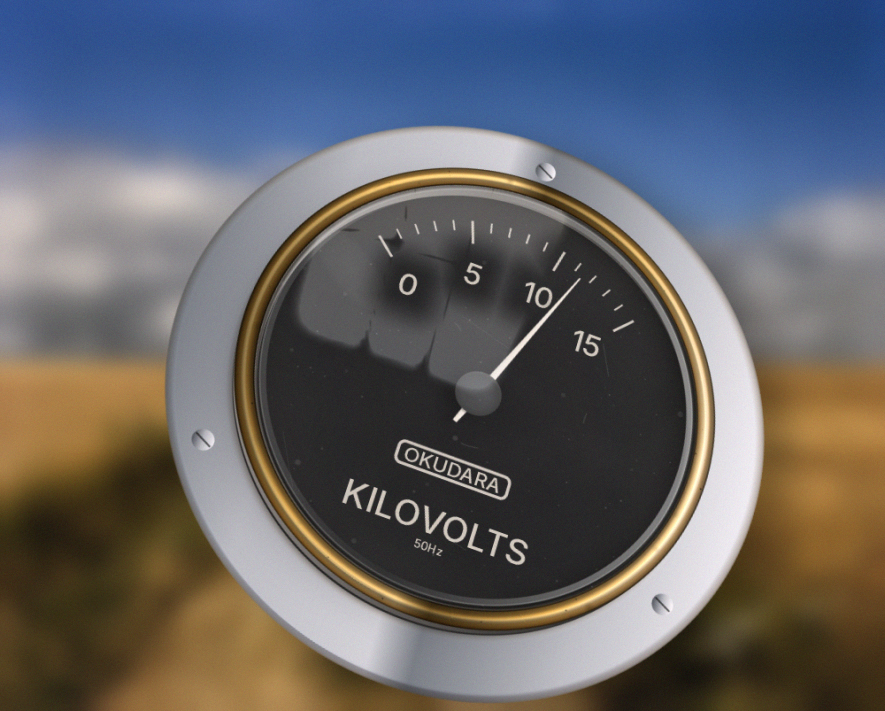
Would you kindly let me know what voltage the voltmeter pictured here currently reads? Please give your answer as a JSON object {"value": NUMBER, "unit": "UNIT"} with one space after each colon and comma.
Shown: {"value": 11.5, "unit": "kV"}
